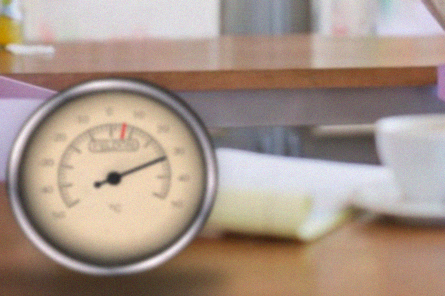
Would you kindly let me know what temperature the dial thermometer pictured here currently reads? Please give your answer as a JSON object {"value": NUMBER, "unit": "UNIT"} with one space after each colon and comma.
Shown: {"value": 30, "unit": "°C"}
